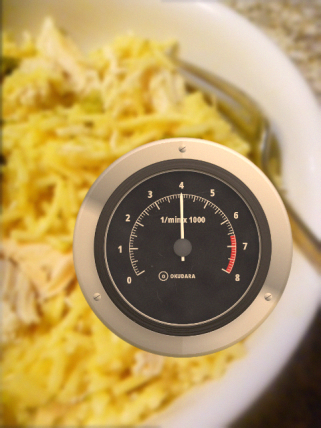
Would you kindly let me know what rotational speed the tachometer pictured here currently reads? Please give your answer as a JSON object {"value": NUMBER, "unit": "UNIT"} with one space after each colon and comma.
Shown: {"value": 4000, "unit": "rpm"}
